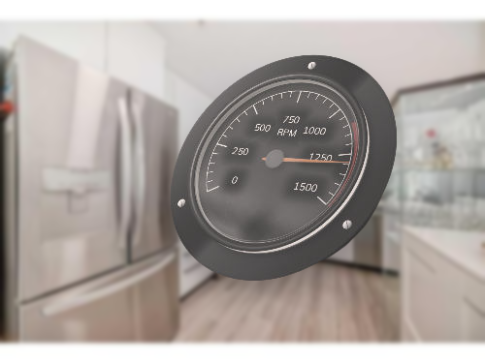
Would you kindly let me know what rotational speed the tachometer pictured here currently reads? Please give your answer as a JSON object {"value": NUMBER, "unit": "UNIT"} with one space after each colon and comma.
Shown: {"value": 1300, "unit": "rpm"}
